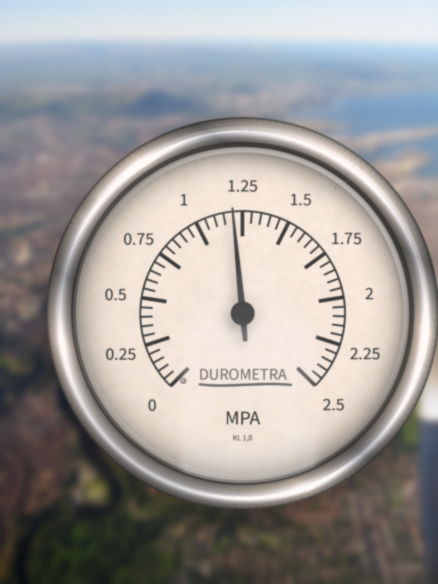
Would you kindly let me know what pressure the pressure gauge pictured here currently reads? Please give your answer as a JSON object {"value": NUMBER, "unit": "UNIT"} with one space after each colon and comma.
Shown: {"value": 1.2, "unit": "MPa"}
